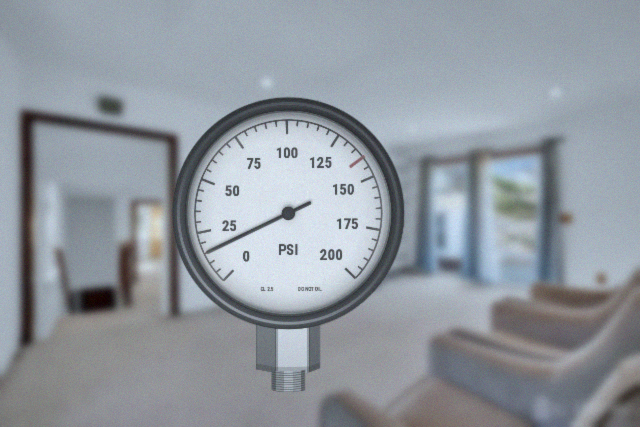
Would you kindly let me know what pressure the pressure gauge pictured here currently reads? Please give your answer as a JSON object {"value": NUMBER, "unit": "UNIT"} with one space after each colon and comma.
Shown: {"value": 15, "unit": "psi"}
